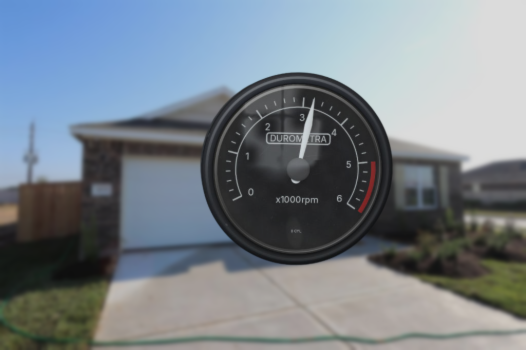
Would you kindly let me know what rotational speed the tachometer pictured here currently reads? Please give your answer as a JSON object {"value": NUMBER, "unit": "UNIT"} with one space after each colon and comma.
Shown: {"value": 3200, "unit": "rpm"}
